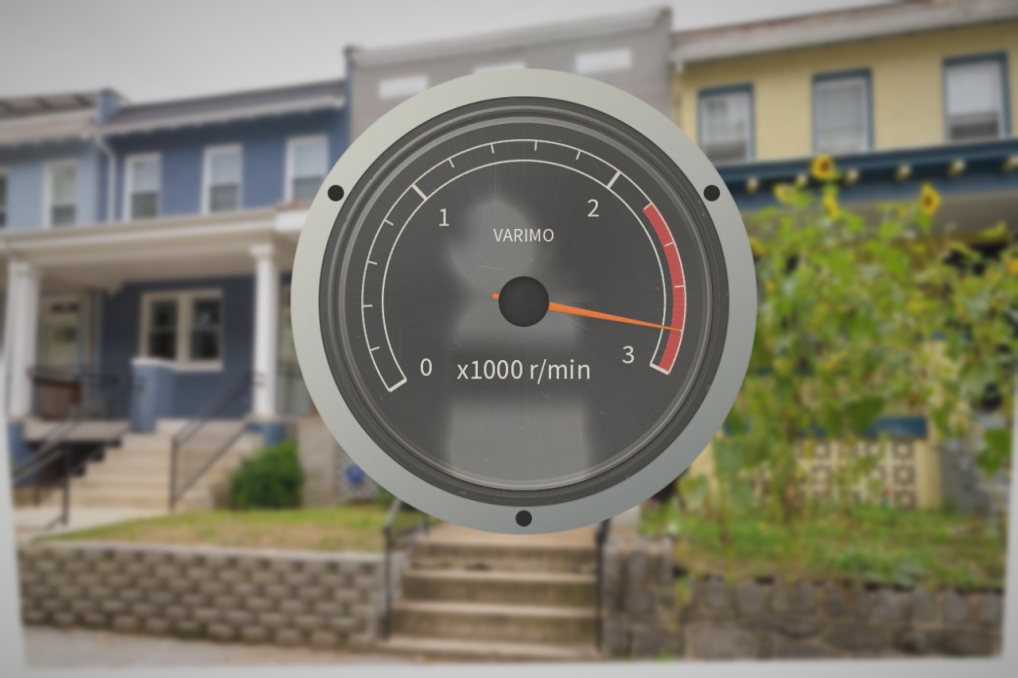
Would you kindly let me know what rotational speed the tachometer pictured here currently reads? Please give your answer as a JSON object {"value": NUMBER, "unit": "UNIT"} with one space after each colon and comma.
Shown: {"value": 2800, "unit": "rpm"}
